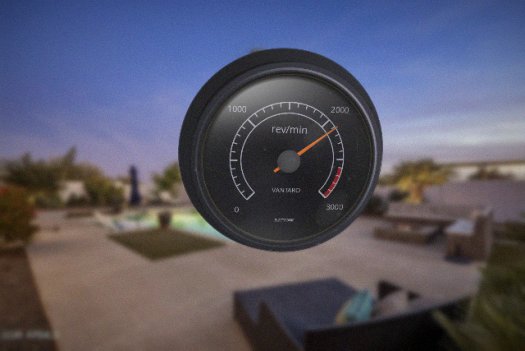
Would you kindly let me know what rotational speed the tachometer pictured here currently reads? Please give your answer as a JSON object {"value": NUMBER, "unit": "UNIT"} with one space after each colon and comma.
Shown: {"value": 2100, "unit": "rpm"}
